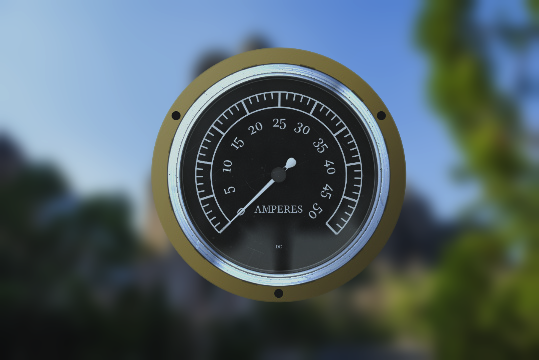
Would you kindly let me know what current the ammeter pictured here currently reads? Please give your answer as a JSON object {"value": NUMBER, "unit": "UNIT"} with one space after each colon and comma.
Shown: {"value": 0, "unit": "A"}
